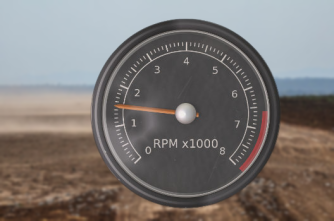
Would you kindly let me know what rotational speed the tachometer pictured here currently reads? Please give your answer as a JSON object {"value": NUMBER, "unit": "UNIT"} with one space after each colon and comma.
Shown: {"value": 1500, "unit": "rpm"}
